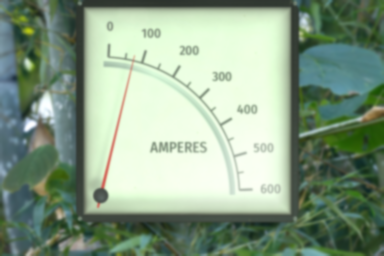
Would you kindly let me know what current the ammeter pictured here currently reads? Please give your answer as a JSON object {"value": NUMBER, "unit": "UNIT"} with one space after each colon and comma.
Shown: {"value": 75, "unit": "A"}
